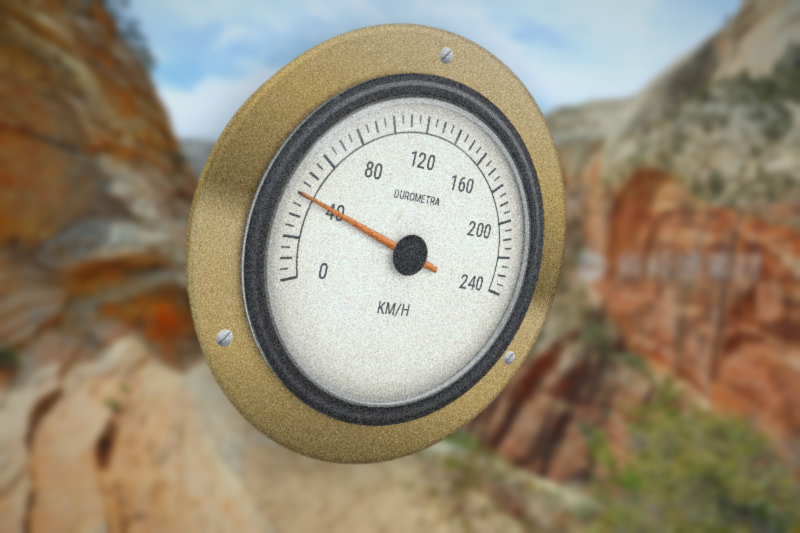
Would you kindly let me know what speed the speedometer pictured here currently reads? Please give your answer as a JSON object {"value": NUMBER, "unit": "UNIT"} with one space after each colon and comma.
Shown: {"value": 40, "unit": "km/h"}
